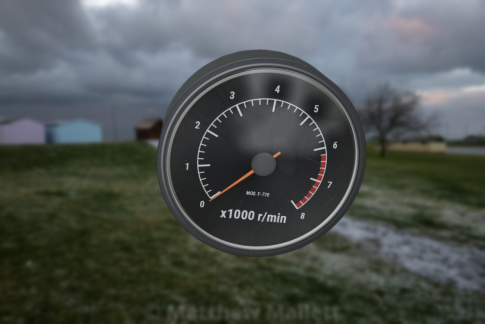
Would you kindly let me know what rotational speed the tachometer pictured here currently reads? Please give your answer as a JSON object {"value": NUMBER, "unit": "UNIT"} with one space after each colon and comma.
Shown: {"value": 0, "unit": "rpm"}
